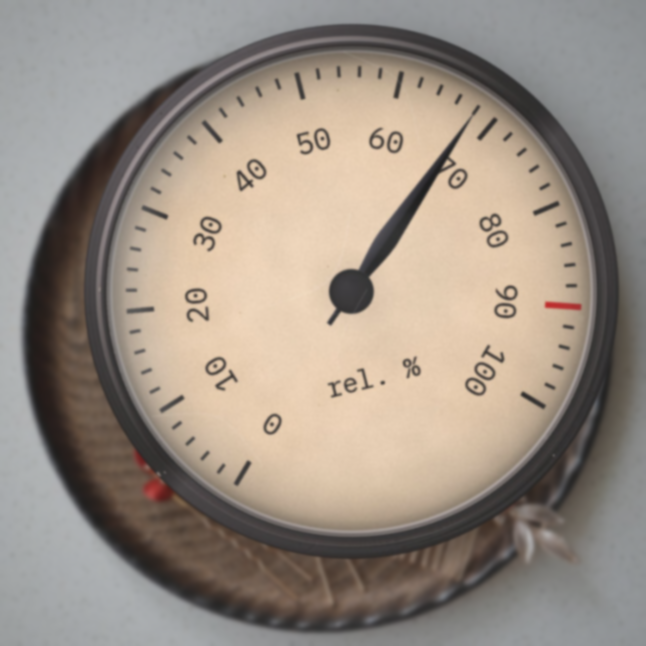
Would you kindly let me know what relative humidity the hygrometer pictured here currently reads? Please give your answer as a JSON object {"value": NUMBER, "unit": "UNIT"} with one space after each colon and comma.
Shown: {"value": 68, "unit": "%"}
